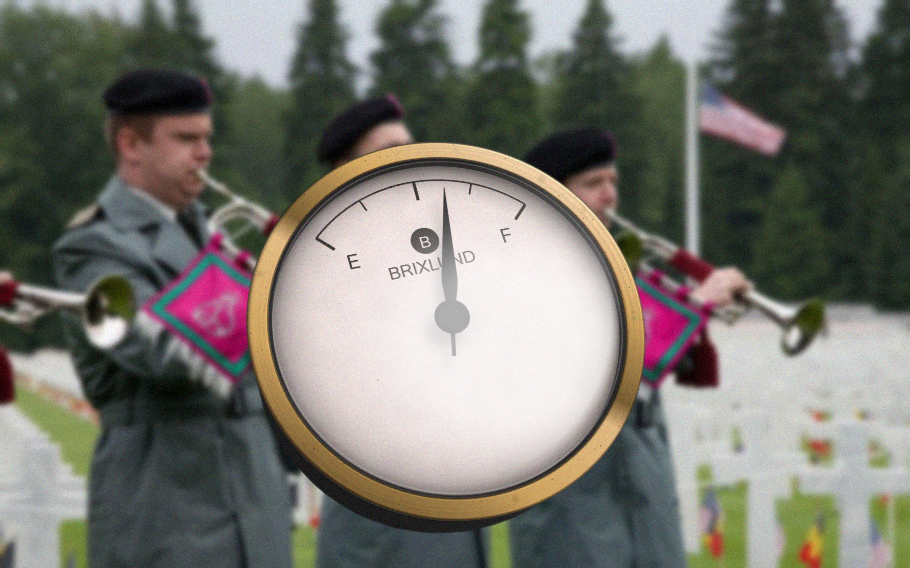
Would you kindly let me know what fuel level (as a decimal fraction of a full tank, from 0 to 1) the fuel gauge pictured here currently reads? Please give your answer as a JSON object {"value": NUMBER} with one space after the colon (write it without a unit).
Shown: {"value": 0.625}
